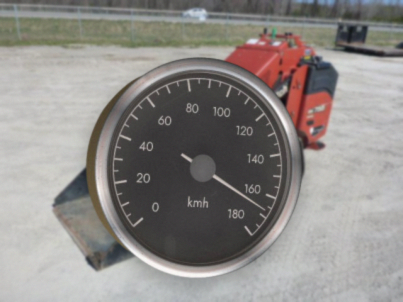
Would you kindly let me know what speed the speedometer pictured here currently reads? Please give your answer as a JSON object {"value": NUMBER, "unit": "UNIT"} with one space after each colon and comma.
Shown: {"value": 167.5, "unit": "km/h"}
